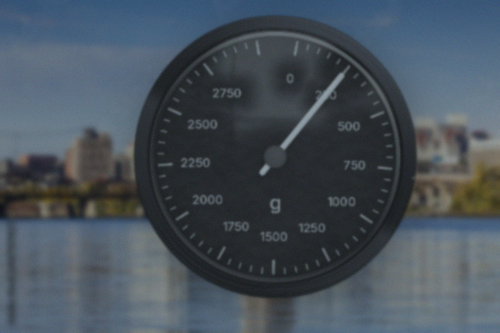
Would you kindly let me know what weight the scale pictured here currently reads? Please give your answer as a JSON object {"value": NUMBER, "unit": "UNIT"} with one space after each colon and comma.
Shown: {"value": 250, "unit": "g"}
